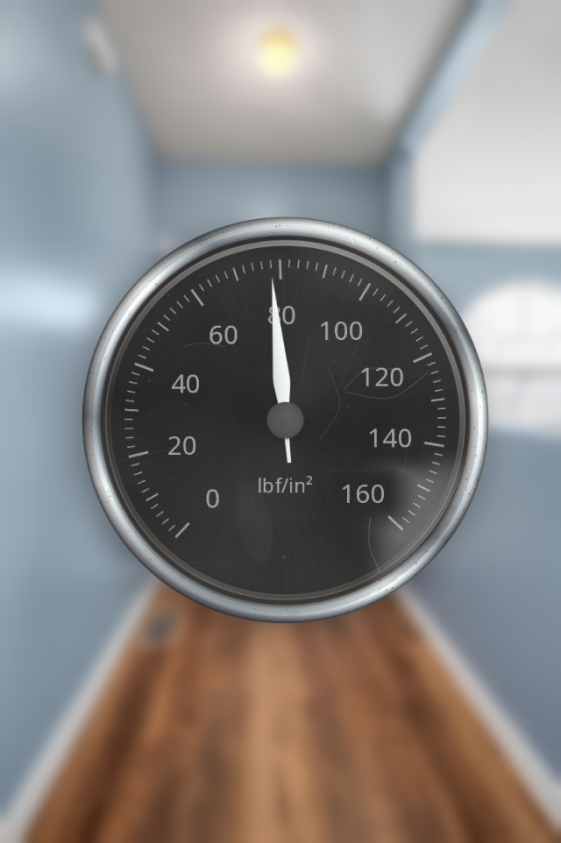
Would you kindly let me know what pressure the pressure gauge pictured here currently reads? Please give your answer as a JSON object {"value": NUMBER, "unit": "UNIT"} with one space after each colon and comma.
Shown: {"value": 78, "unit": "psi"}
